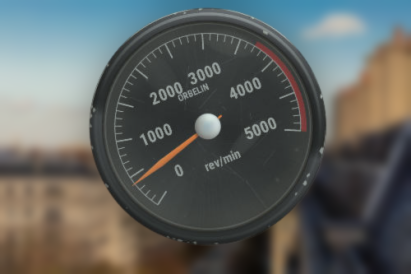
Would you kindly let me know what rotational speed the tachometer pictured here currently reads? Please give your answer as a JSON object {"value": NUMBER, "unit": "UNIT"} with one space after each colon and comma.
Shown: {"value": 400, "unit": "rpm"}
